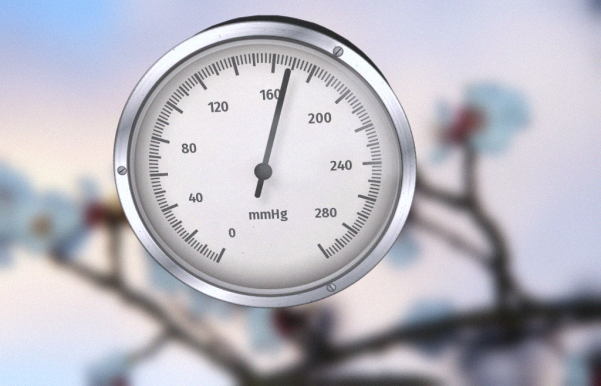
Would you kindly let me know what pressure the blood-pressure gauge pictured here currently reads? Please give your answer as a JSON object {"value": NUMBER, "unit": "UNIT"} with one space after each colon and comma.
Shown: {"value": 168, "unit": "mmHg"}
